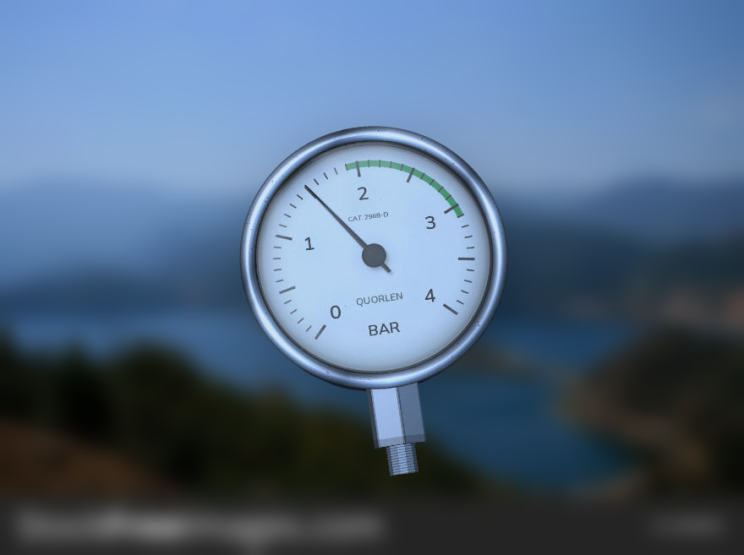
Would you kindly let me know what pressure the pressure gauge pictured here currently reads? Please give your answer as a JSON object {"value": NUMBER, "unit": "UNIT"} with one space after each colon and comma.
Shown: {"value": 1.5, "unit": "bar"}
